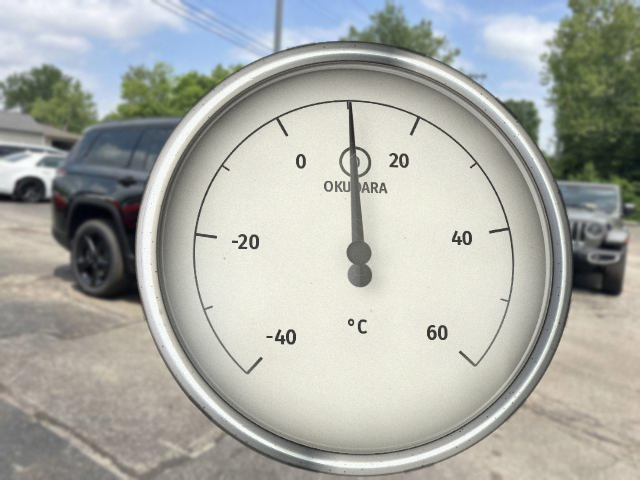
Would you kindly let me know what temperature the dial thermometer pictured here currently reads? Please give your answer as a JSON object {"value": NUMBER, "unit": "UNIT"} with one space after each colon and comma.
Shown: {"value": 10, "unit": "°C"}
